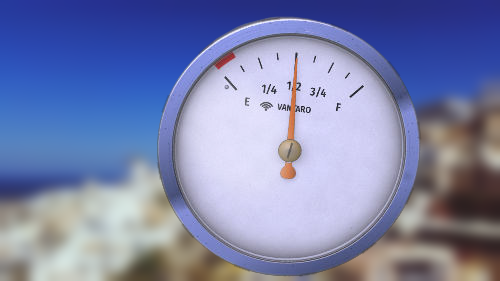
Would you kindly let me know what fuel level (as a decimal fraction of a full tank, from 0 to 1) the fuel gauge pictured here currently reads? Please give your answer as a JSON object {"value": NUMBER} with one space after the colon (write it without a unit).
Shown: {"value": 0.5}
